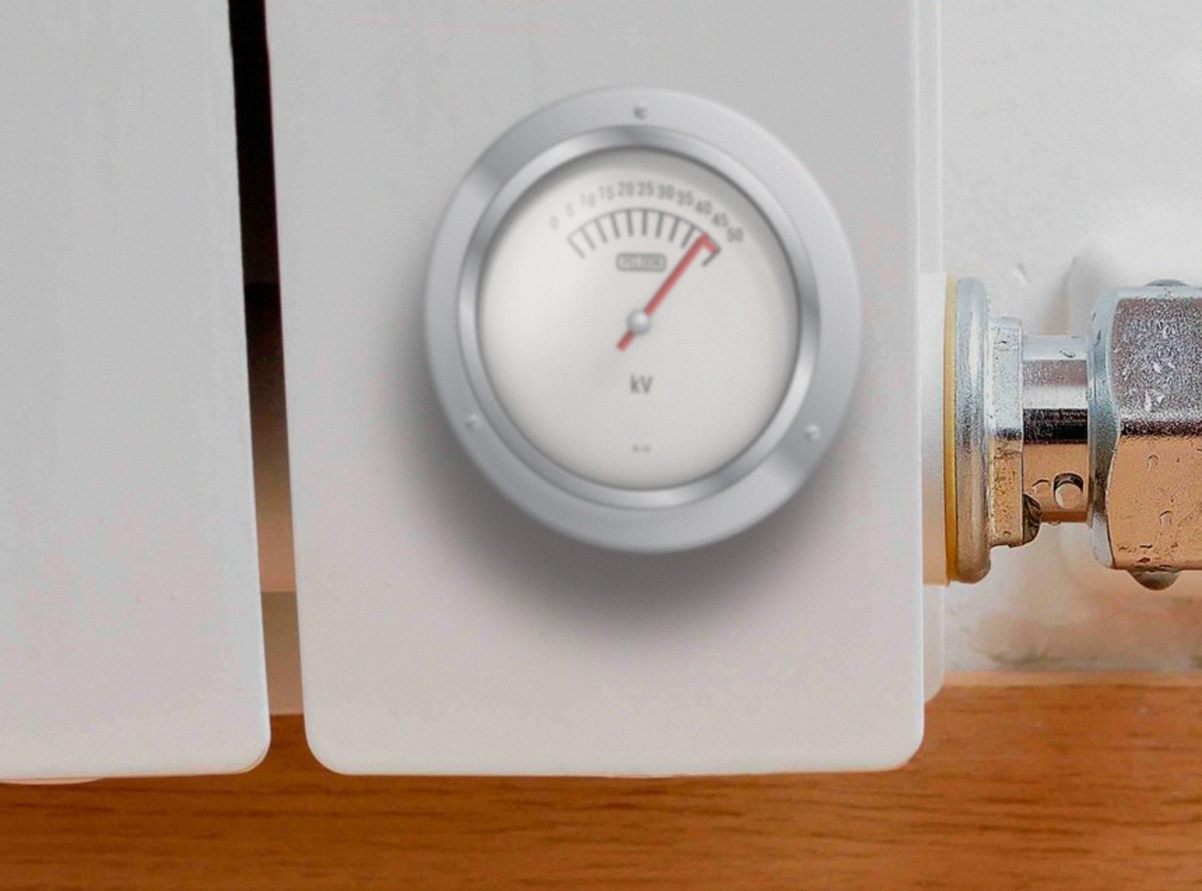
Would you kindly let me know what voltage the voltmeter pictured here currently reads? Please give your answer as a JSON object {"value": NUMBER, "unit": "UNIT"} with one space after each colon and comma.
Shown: {"value": 45, "unit": "kV"}
